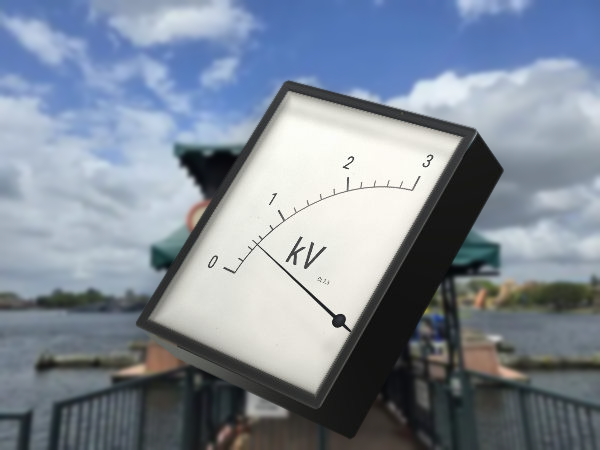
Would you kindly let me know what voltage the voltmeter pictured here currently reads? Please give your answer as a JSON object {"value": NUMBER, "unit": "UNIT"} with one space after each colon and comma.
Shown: {"value": 0.5, "unit": "kV"}
